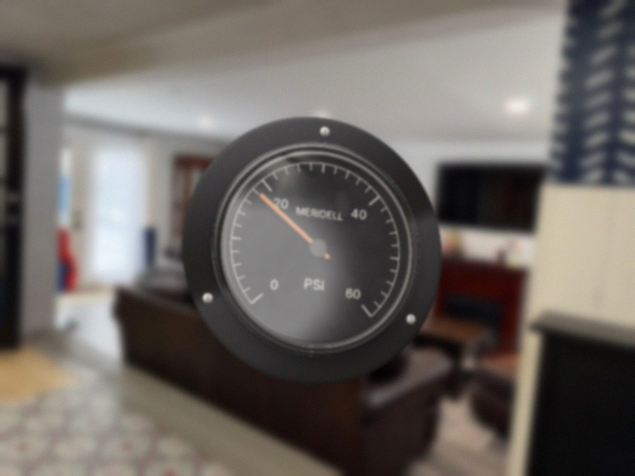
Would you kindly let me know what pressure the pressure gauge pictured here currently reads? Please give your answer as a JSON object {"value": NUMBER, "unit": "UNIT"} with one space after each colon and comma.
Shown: {"value": 18, "unit": "psi"}
